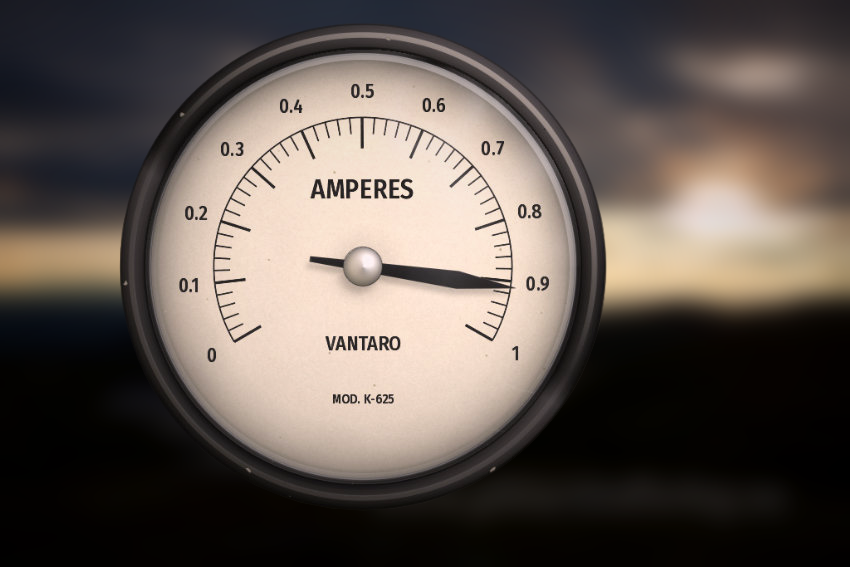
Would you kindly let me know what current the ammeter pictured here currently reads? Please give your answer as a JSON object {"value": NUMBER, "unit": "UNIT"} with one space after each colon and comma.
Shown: {"value": 0.91, "unit": "A"}
